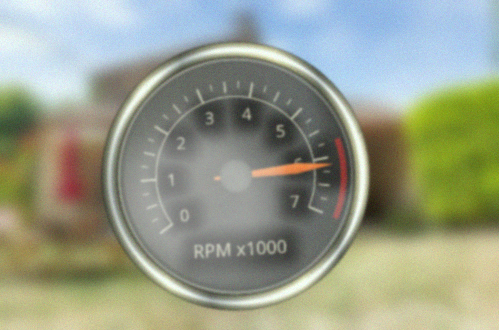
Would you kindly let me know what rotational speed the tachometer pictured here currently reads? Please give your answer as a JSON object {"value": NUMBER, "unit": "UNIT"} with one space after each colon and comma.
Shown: {"value": 6125, "unit": "rpm"}
